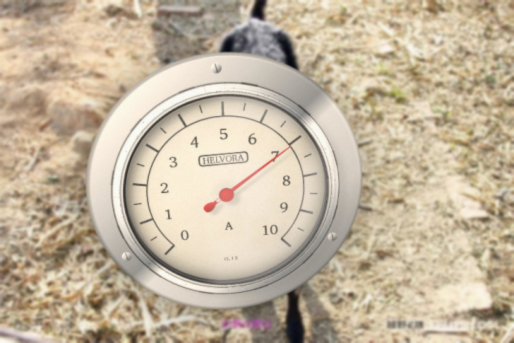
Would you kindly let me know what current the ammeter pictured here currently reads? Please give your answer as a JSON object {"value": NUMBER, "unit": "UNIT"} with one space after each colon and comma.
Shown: {"value": 7, "unit": "A"}
